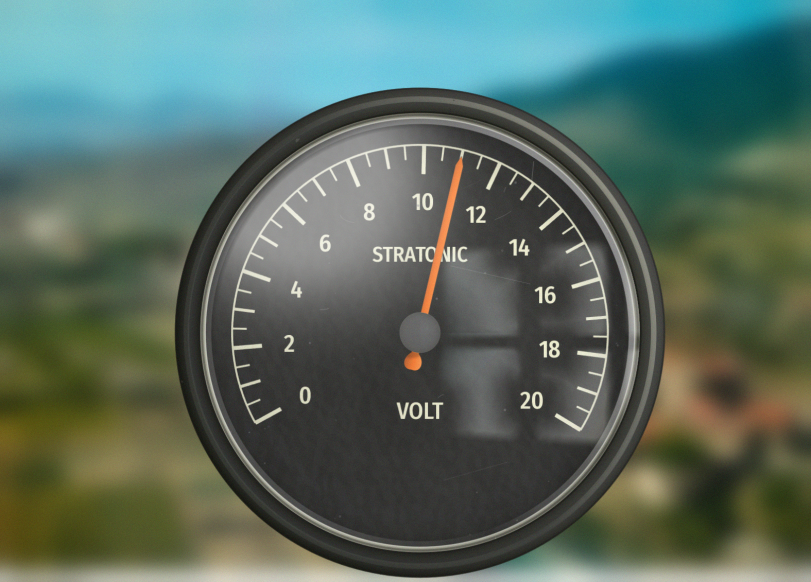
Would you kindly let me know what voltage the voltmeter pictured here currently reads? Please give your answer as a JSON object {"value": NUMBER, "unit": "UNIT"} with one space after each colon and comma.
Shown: {"value": 11, "unit": "V"}
